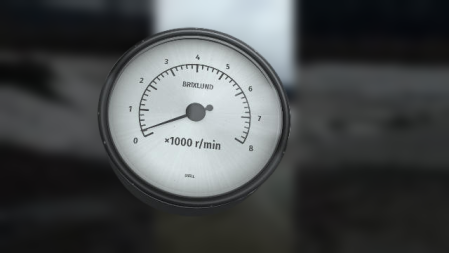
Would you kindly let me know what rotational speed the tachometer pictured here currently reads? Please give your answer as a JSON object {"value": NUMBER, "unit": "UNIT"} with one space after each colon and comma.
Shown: {"value": 200, "unit": "rpm"}
